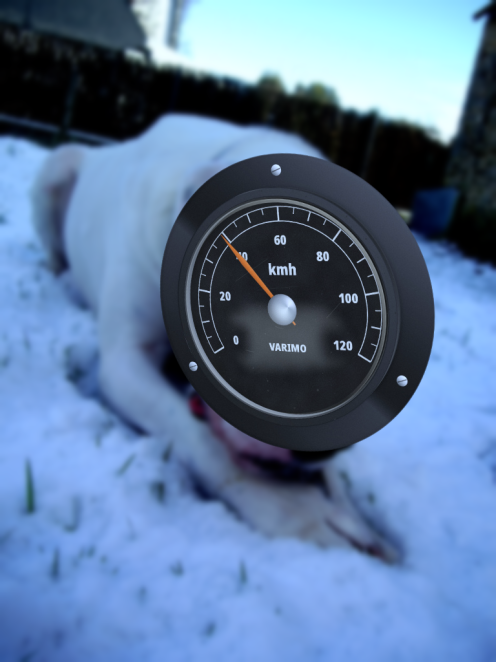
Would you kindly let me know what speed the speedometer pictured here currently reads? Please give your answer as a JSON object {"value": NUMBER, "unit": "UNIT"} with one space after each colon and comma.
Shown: {"value": 40, "unit": "km/h"}
